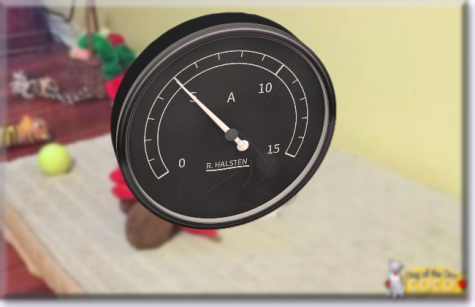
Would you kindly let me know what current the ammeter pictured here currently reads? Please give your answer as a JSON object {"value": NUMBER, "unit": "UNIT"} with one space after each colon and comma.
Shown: {"value": 5, "unit": "A"}
